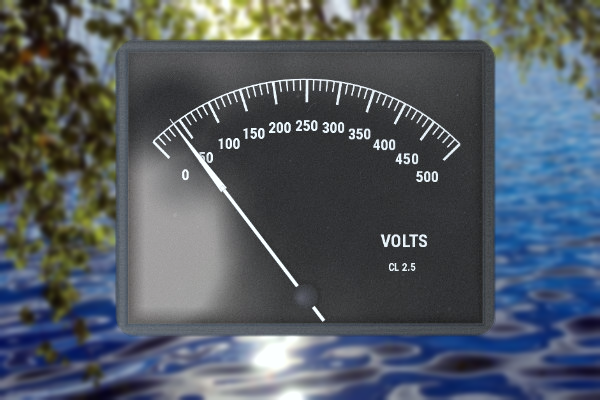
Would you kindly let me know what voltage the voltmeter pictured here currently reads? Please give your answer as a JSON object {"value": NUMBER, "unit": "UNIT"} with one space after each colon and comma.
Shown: {"value": 40, "unit": "V"}
